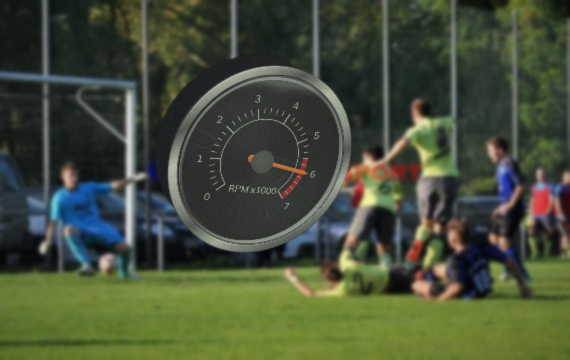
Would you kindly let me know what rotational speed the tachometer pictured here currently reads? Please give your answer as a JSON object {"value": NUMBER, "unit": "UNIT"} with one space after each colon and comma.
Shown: {"value": 6000, "unit": "rpm"}
